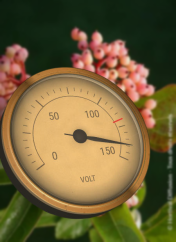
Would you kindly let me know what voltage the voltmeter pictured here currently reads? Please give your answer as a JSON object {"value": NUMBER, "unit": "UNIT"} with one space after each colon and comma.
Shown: {"value": 140, "unit": "V"}
